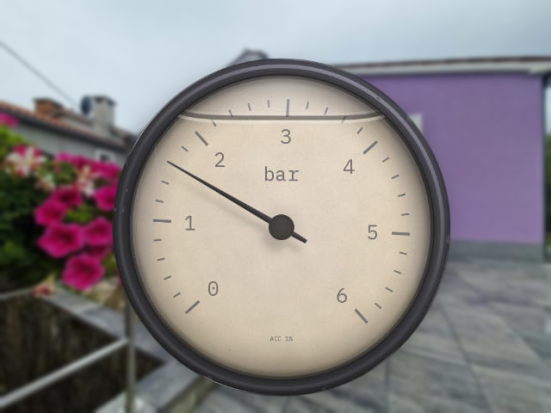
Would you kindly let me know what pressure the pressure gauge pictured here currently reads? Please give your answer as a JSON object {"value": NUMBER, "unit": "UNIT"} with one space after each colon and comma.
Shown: {"value": 1.6, "unit": "bar"}
